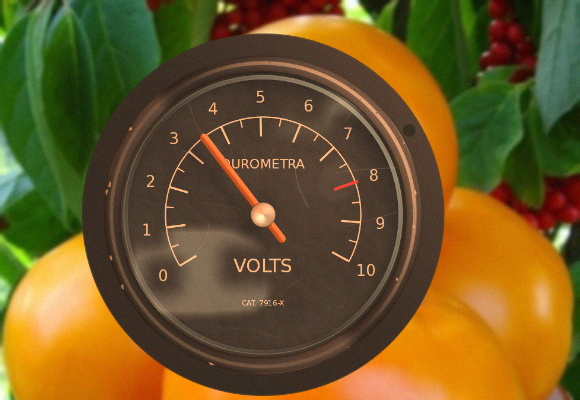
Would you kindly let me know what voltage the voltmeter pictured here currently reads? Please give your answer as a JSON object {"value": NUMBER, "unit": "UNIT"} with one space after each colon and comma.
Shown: {"value": 3.5, "unit": "V"}
